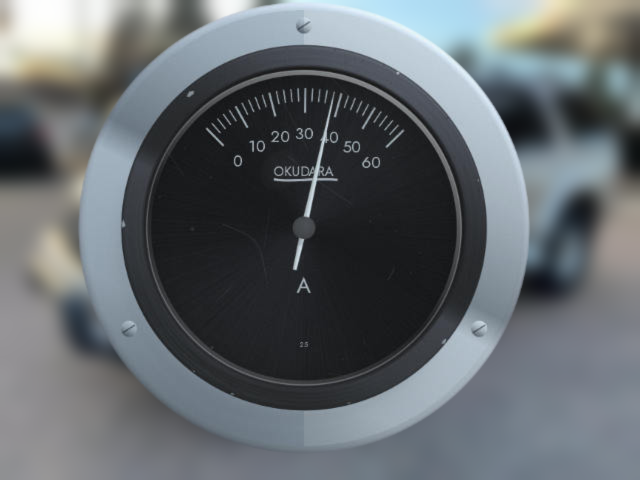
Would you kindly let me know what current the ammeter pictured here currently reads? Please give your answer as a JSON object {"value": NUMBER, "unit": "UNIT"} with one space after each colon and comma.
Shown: {"value": 38, "unit": "A"}
